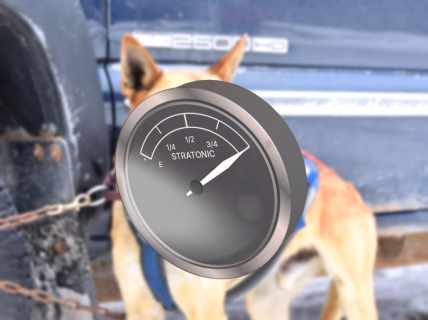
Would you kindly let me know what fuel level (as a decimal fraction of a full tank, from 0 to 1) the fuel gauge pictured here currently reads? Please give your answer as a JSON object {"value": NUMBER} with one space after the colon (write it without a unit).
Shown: {"value": 1}
